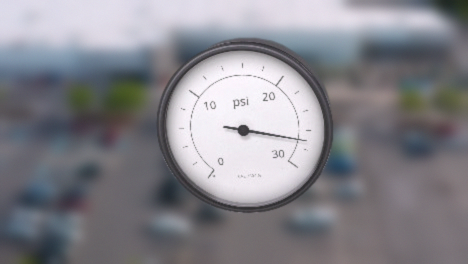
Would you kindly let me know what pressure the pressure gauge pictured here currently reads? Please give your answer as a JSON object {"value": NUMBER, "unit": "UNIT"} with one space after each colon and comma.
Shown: {"value": 27, "unit": "psi"}
